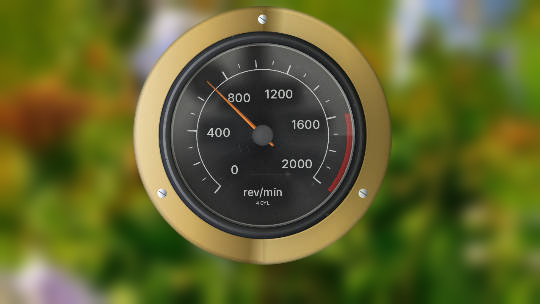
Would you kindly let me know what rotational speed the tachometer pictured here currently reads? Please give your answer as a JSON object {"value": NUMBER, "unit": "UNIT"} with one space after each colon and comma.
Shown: {"value": 700, "unit": "rpm"}
